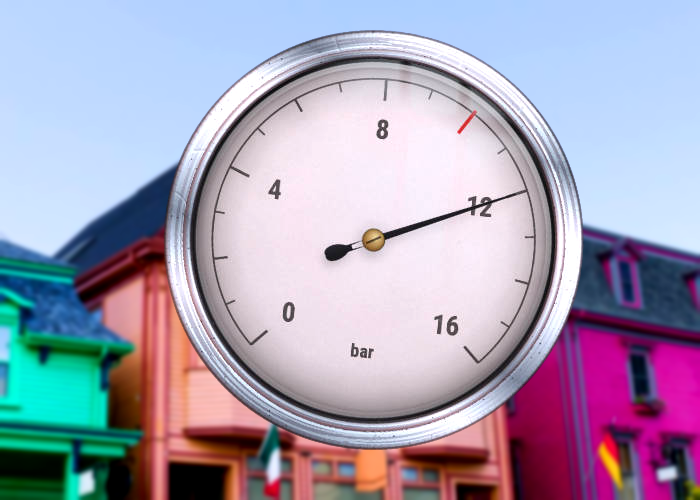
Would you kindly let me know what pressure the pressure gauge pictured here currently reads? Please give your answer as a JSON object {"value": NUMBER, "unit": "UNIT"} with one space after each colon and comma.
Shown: {"value": 12, "unit": "bar"}
